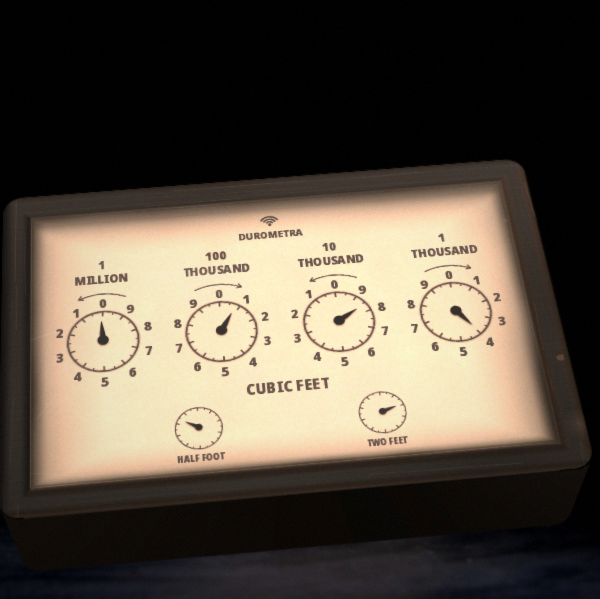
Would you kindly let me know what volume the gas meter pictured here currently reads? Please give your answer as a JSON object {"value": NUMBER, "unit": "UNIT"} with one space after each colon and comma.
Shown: {"value": 8400, "unit": "ft³"}
